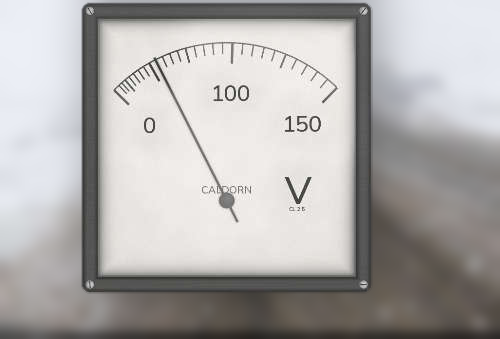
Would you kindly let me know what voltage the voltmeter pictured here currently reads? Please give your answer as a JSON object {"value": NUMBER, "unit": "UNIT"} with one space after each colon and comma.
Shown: {"value": 55, "unit": "V"}
